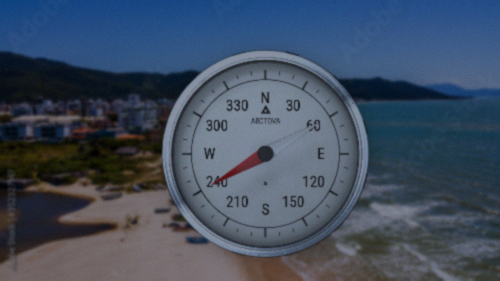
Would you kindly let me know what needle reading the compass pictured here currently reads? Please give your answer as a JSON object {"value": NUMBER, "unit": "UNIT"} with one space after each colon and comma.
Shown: {"value": 240, "unit": "°"}
